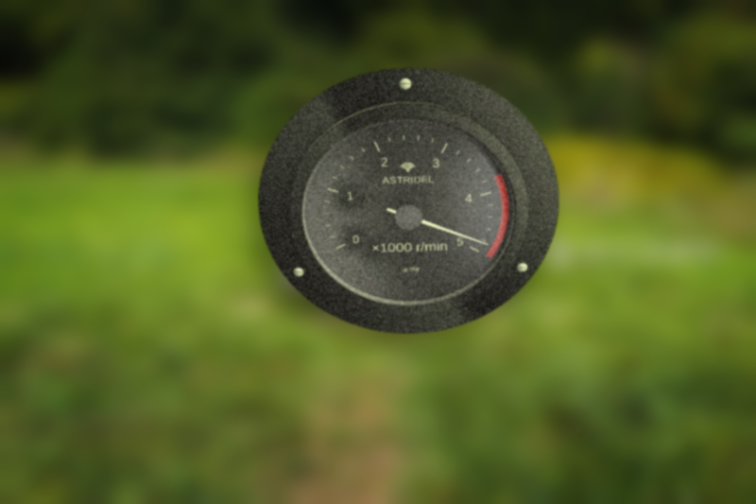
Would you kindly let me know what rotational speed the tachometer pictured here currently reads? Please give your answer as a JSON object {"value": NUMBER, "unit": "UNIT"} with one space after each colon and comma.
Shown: {"value": 4800, "unit": "rpm"}
